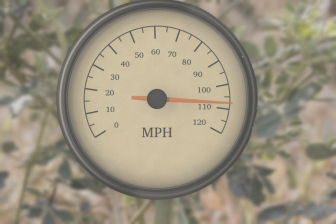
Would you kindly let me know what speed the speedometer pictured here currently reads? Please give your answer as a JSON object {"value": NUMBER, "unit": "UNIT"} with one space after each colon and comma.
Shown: {"value": 107.5, "unit": "mph"}
